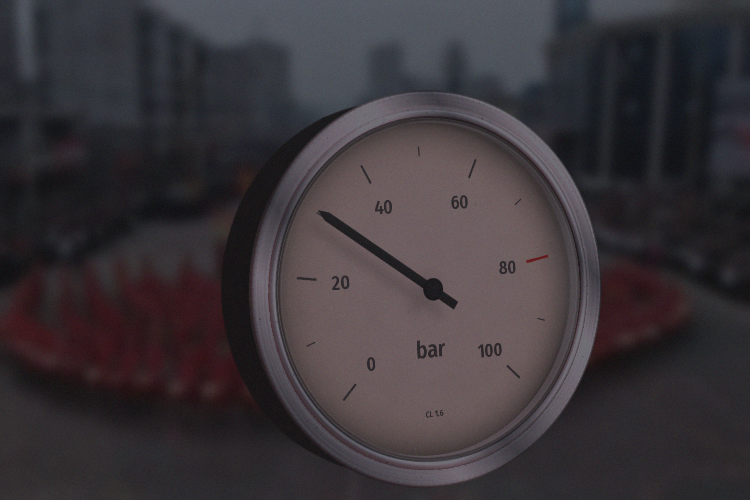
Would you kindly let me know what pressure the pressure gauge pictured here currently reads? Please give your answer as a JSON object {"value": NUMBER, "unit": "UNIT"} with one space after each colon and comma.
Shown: {"value": 30, "unit": "bar"}
